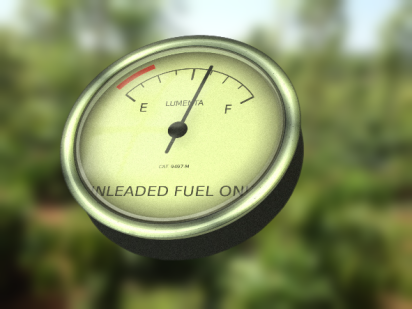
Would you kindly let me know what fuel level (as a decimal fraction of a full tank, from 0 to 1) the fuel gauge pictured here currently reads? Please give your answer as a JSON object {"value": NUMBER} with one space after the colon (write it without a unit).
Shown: {"value": 0.625}
